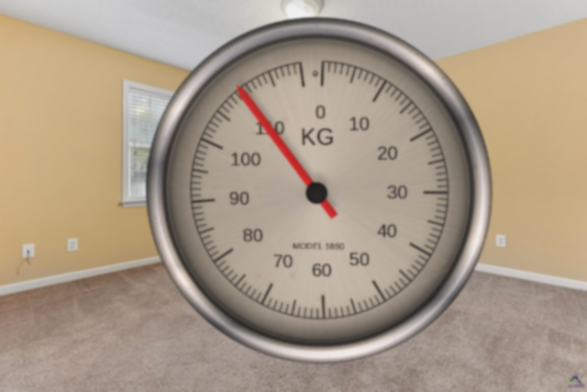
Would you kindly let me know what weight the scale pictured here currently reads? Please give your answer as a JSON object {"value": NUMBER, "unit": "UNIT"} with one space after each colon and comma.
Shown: {"value": 110, "unit": "kg"}
